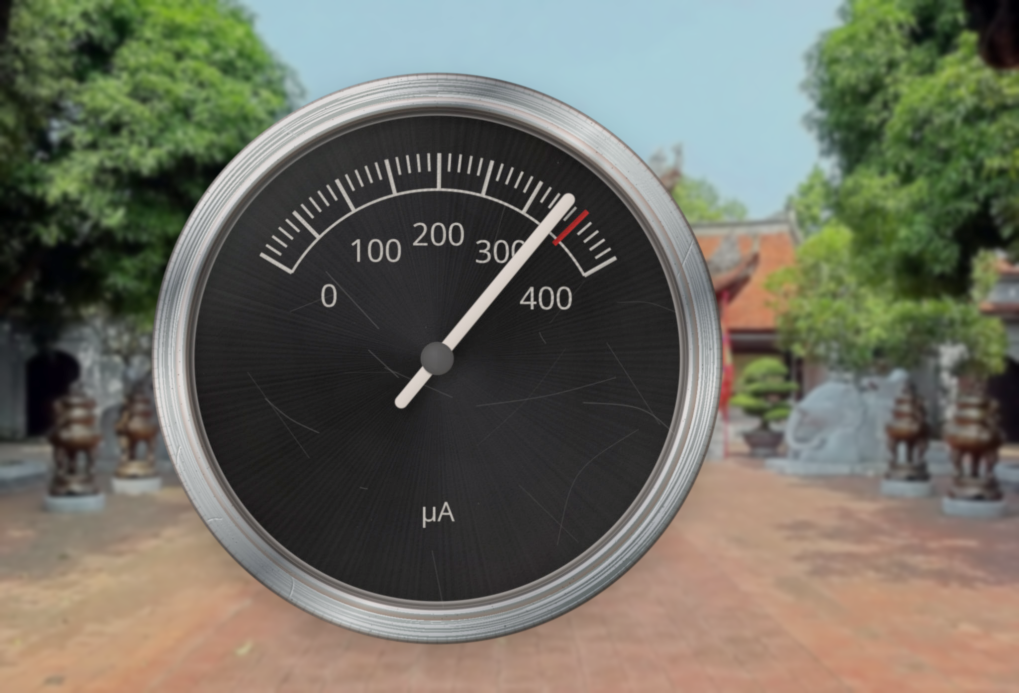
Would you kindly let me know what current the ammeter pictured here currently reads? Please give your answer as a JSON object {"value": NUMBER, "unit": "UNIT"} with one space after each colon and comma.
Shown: {"value": 330, "unit": "µA"}
